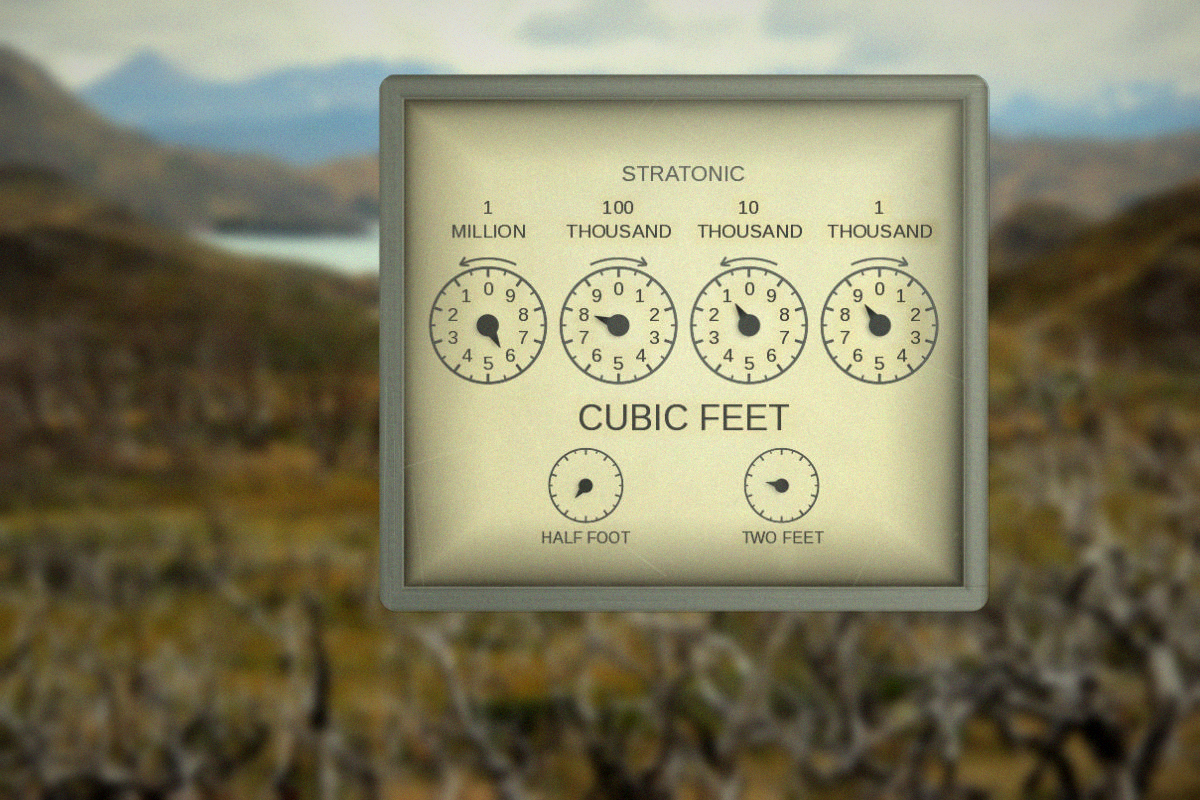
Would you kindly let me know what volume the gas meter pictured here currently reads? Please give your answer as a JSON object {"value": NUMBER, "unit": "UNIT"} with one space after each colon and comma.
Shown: {"value": 580900, "unit": "ft³"}
